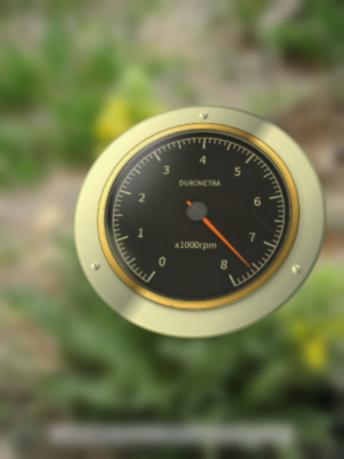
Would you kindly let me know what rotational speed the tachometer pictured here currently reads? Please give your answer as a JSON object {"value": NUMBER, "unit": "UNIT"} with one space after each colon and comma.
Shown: {"value": 7600, "unit": "rpm"}
